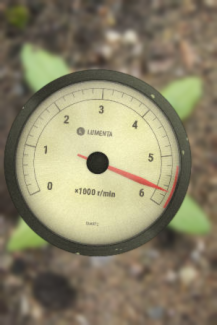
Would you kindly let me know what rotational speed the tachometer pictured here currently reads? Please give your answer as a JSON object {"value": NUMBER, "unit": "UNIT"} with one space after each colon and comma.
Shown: {"value": 5700, "unit": "rpm"}
